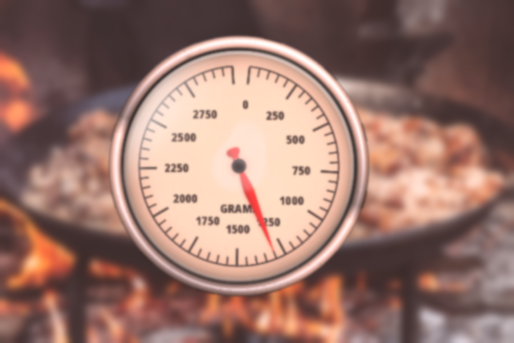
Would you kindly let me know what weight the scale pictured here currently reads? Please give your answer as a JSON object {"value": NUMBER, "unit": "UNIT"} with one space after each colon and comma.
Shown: {"value": 1300, "unit": "g"}
